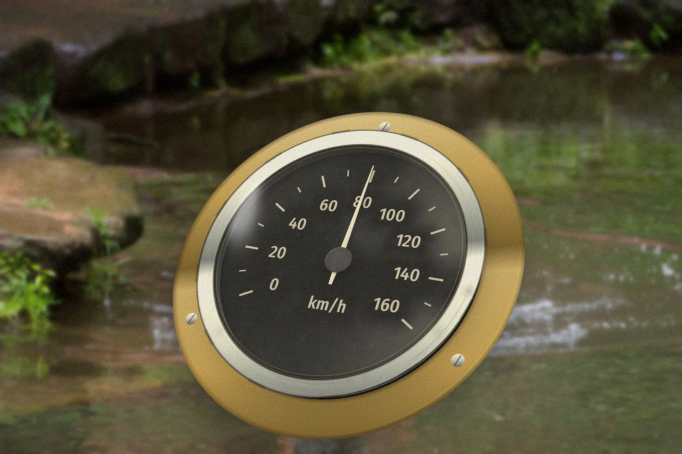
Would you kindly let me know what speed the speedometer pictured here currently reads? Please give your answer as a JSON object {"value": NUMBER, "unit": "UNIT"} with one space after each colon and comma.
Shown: {"value": 80, "unit": "km/h"}
